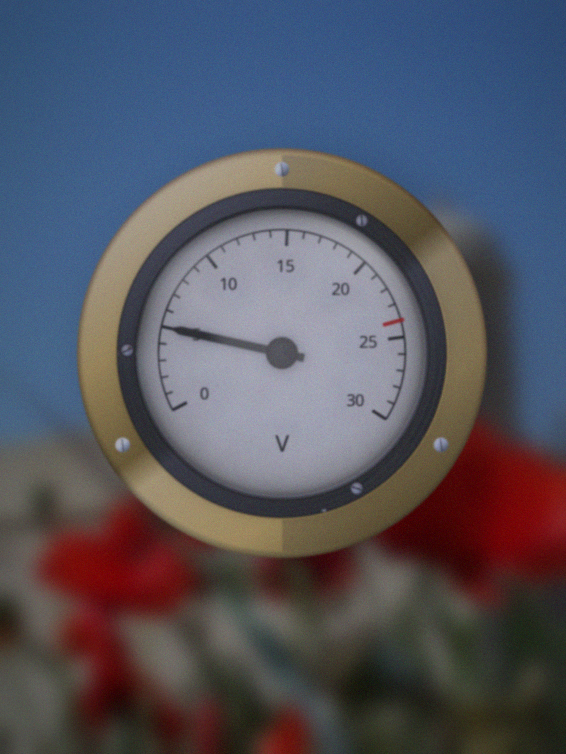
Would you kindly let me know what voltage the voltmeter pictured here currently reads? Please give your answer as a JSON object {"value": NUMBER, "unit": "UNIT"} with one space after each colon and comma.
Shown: {"value": 5, "unit": "V"}
